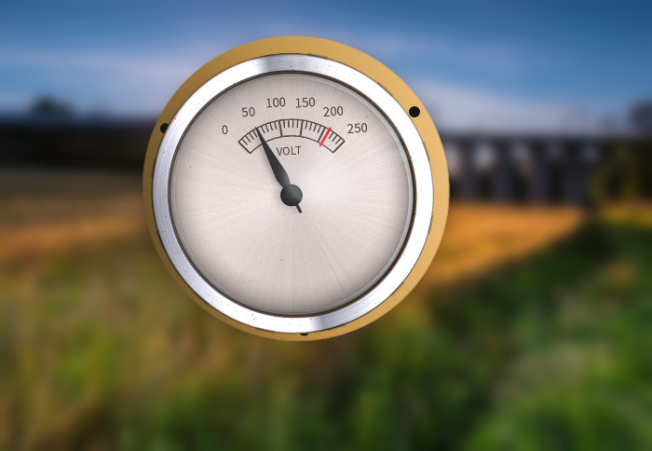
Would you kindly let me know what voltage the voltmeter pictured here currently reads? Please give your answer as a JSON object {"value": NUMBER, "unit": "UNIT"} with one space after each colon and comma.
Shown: {"value": 50, "unit": "V"}
